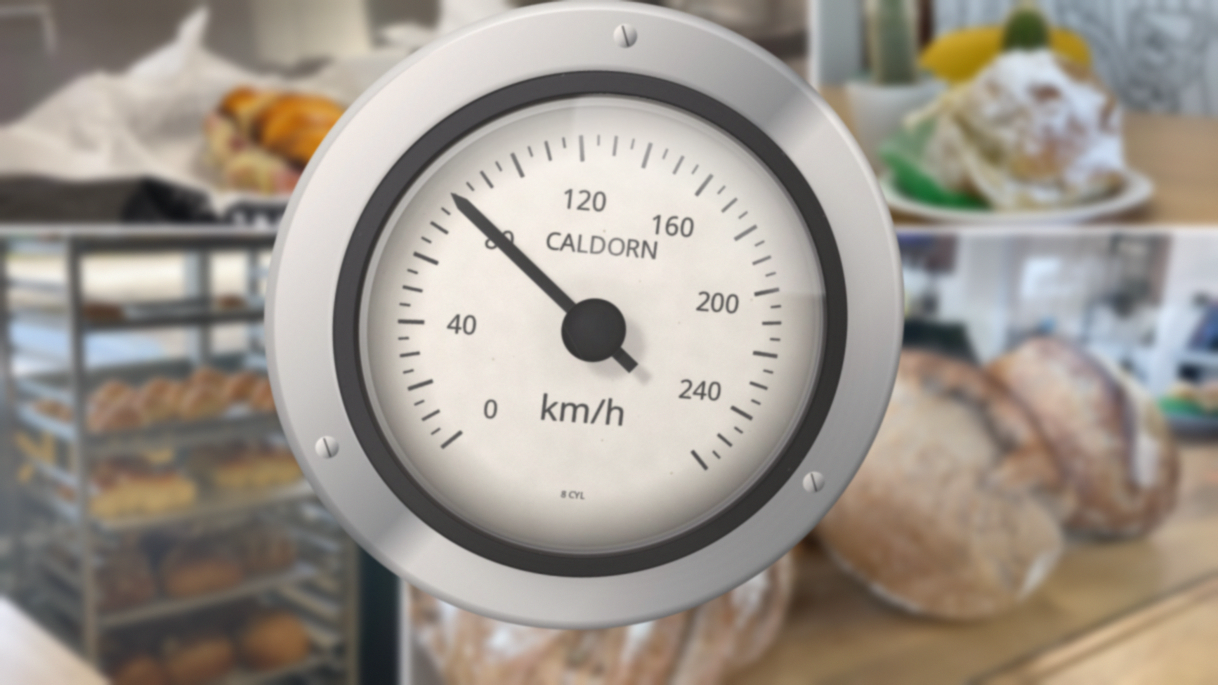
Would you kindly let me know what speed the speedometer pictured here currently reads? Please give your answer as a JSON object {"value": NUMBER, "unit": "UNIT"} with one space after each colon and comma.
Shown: {"value": 80, "unit": "km/h"}
